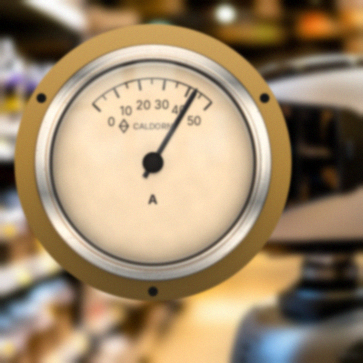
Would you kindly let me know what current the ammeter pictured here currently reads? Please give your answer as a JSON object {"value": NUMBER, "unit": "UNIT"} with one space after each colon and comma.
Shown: {"value": 42.5, "unit": "A"}
